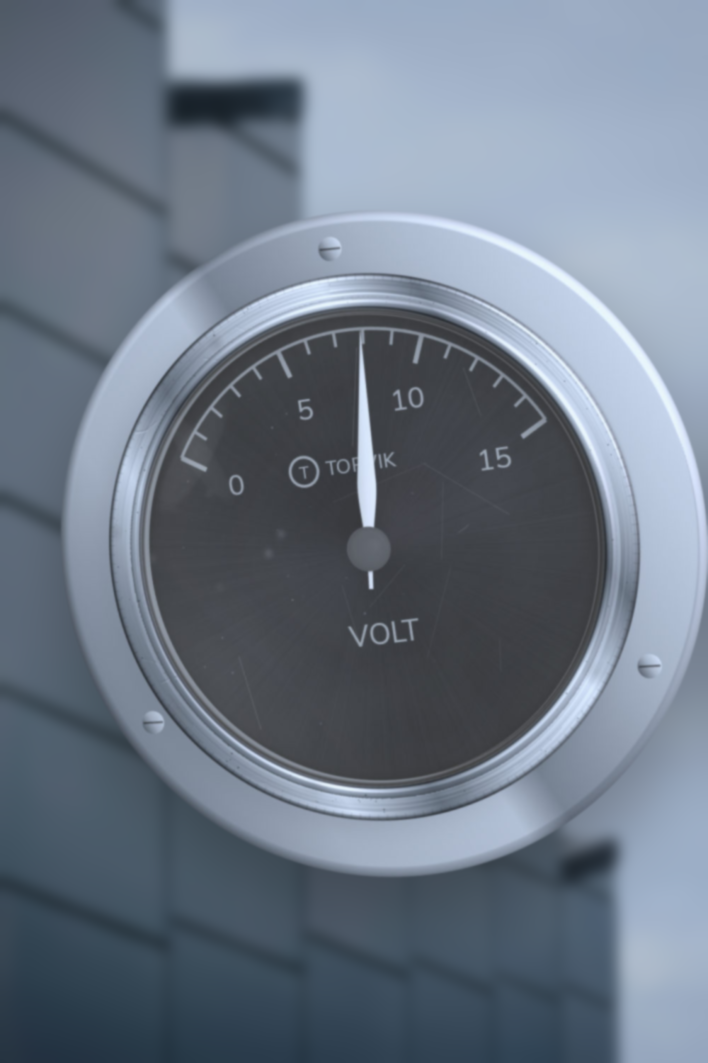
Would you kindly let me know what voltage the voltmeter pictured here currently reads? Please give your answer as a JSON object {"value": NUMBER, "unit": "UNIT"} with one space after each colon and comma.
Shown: {"value": 8, "unit": "V"}
